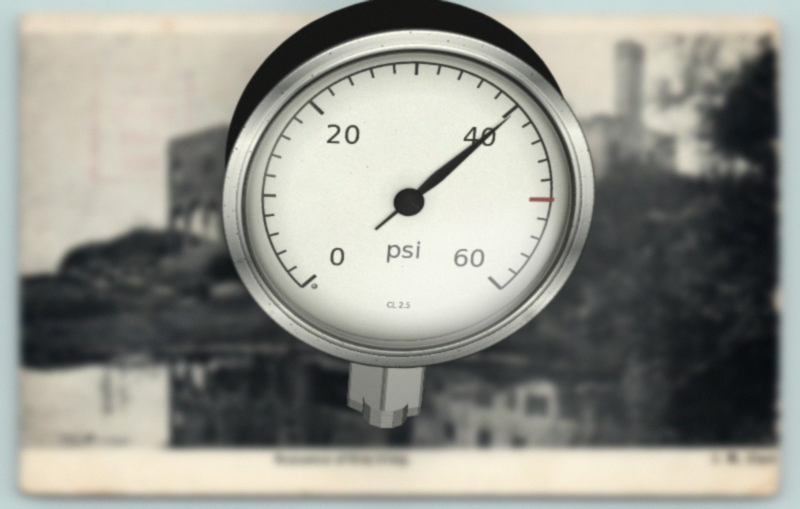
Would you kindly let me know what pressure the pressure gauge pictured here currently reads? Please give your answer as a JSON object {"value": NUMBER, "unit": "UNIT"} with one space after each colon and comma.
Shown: {"value": 40, "unit": "psi"}
